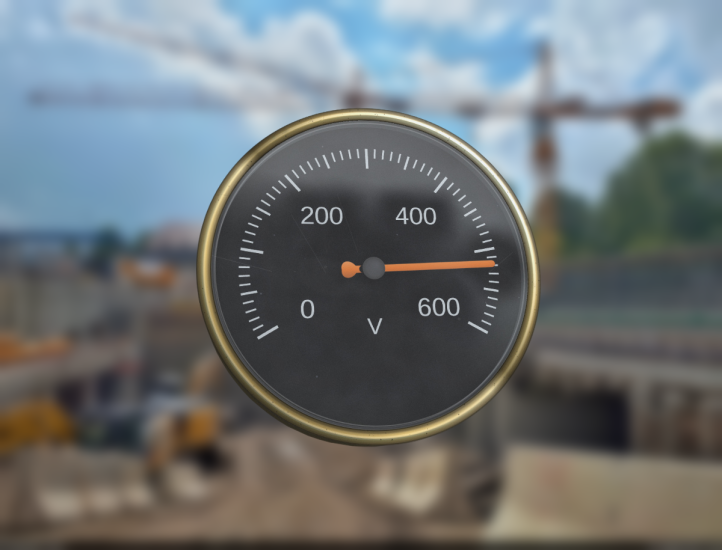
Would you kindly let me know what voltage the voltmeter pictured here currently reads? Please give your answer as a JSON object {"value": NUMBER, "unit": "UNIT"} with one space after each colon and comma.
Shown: {"value": 520, "unit": "V"}
